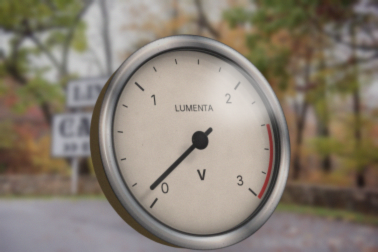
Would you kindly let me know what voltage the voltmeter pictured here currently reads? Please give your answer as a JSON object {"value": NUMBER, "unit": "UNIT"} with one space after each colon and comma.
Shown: {"value": 0.1, "unit": "V"}
